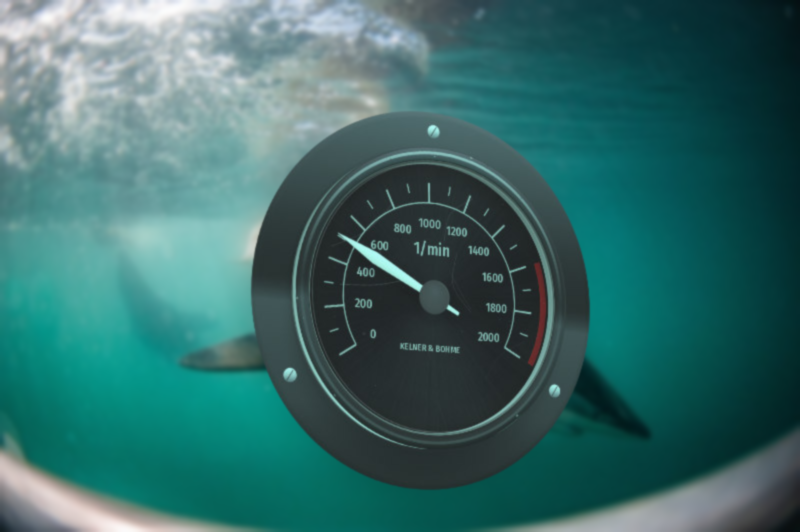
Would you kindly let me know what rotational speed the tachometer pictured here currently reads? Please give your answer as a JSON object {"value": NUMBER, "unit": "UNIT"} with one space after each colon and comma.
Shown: {"value": 500, "unit": "rpm"}
